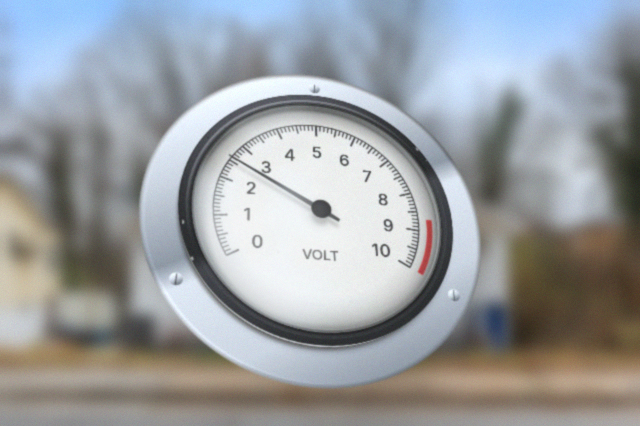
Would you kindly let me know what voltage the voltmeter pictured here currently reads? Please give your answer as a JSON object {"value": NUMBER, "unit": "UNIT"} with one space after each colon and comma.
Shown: {"value": 2.5, "unit": "V"}
